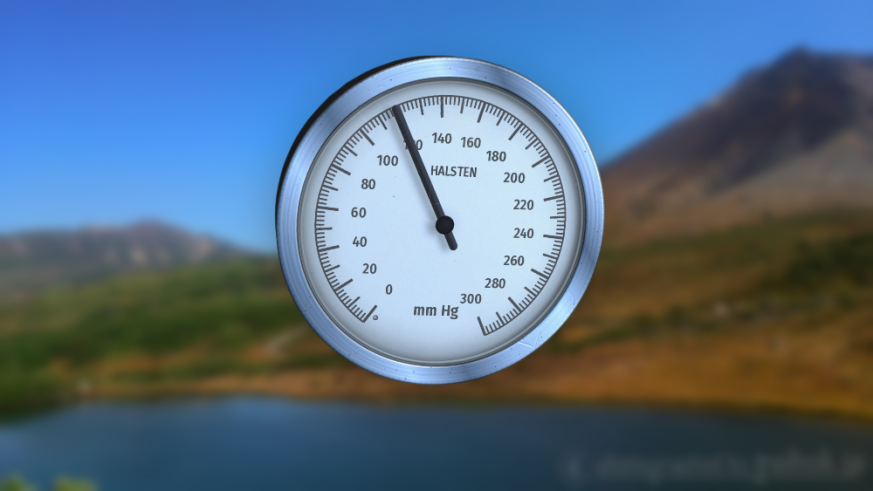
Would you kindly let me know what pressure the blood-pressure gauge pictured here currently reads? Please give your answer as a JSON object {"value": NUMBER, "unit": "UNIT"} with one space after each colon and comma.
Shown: {"value": 118, "unit": "mmHg"}
